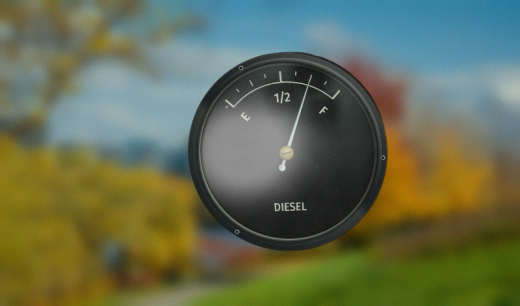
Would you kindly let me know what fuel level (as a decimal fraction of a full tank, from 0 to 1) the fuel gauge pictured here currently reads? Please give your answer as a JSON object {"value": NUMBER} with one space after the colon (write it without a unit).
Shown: {"value": 0.75}
